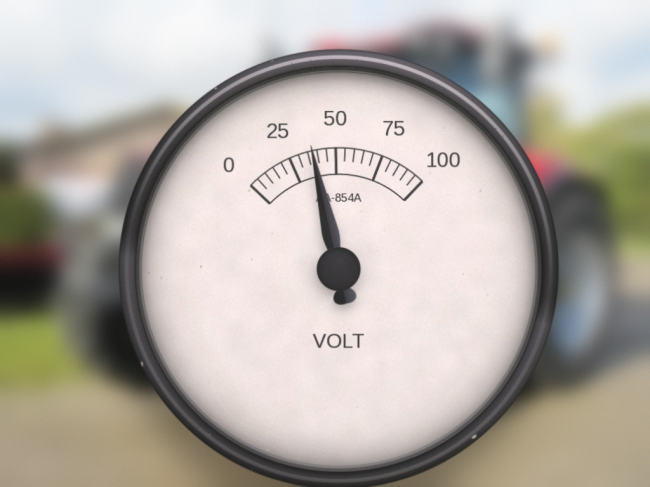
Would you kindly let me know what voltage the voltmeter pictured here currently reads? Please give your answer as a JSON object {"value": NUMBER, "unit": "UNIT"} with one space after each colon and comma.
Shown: {"value": 37.5, "unit": "V"}
